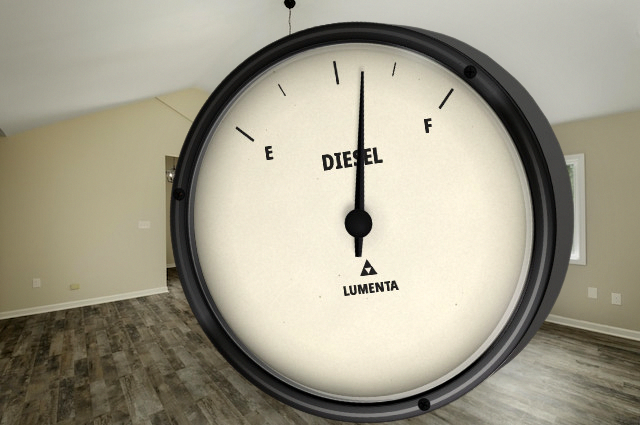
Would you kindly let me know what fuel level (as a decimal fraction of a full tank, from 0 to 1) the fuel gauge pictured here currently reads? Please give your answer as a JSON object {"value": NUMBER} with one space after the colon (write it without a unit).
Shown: {"value": 0.625}
